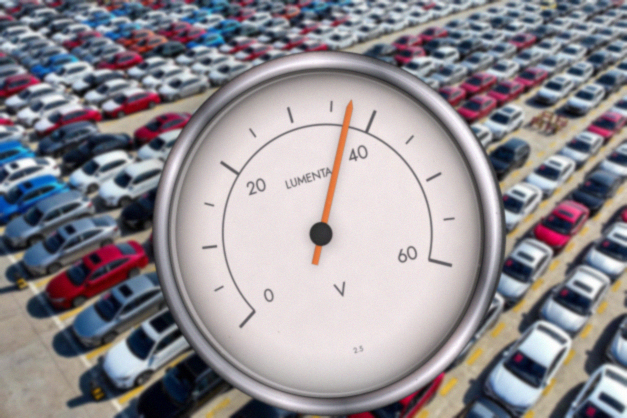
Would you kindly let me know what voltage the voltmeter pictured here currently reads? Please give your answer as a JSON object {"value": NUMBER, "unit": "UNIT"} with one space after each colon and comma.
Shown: {"value": 37.5, "unit": "V"}
